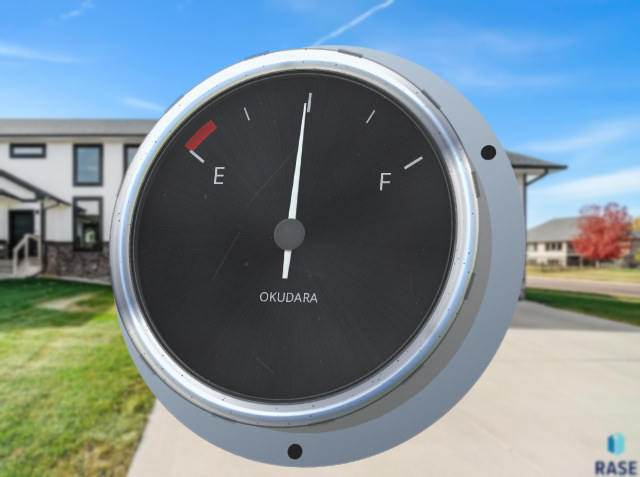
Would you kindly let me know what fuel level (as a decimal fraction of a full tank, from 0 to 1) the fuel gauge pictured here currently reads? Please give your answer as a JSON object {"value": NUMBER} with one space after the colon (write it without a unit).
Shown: {"value": 0.5}
